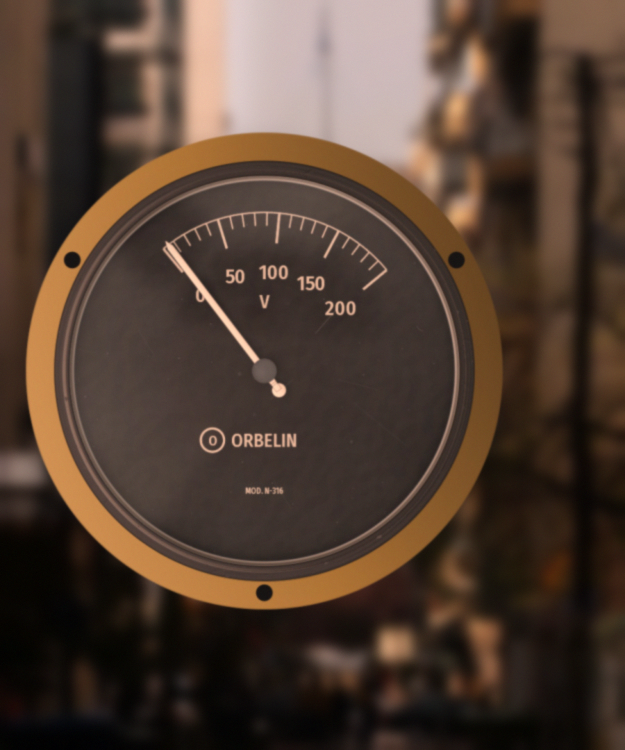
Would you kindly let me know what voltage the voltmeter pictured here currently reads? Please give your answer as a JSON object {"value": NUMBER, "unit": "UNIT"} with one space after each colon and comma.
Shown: {"value": 5, "unit": "V"}
